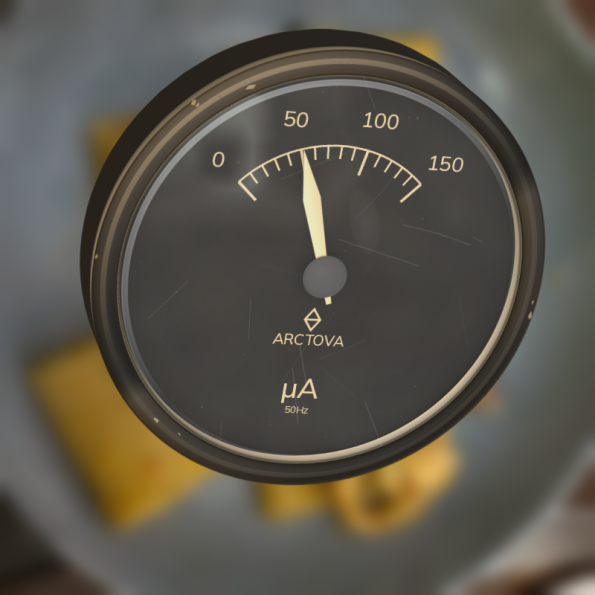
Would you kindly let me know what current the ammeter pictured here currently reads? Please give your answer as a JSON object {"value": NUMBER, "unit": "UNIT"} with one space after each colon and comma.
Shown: {"value": 50, "unit": "µA"}
